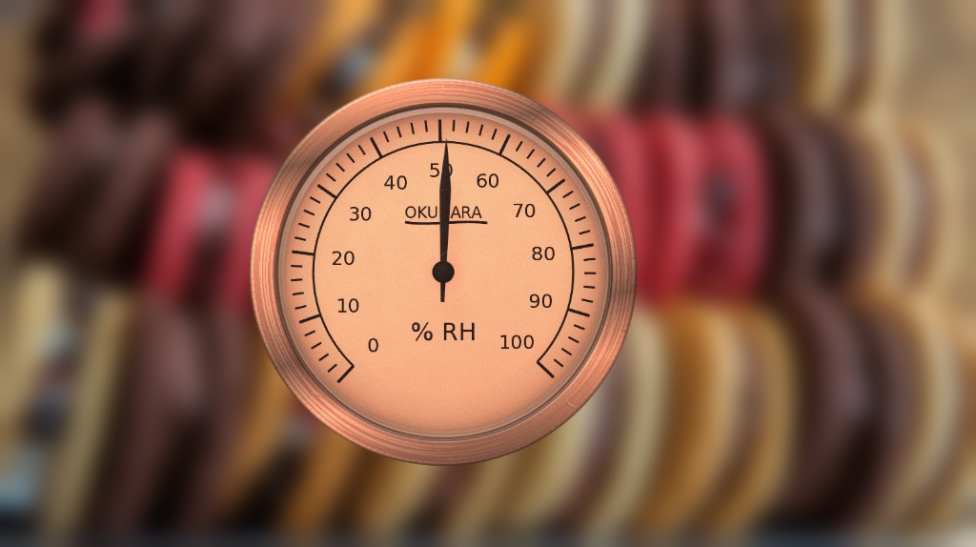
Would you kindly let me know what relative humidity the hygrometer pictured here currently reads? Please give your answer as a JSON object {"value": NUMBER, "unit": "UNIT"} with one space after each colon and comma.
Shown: {"value": 51, "unit": "%"}
